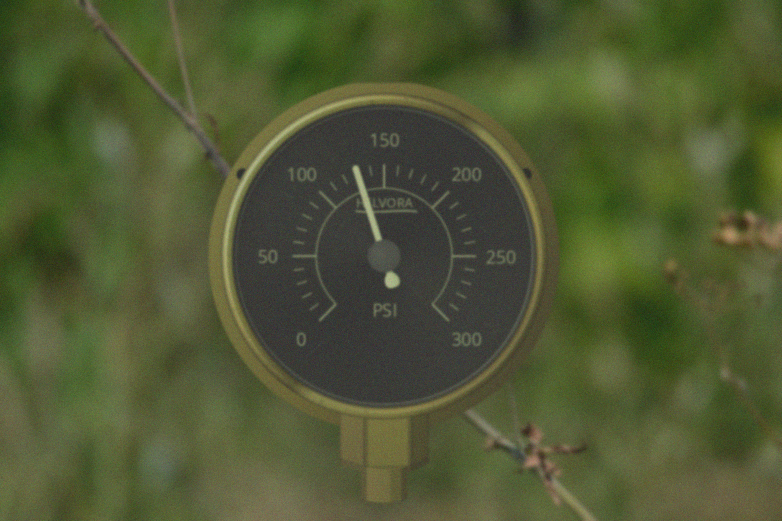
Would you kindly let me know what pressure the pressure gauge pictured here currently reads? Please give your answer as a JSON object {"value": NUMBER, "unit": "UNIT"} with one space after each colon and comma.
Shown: {"value": 130, "unit": "psi"}
